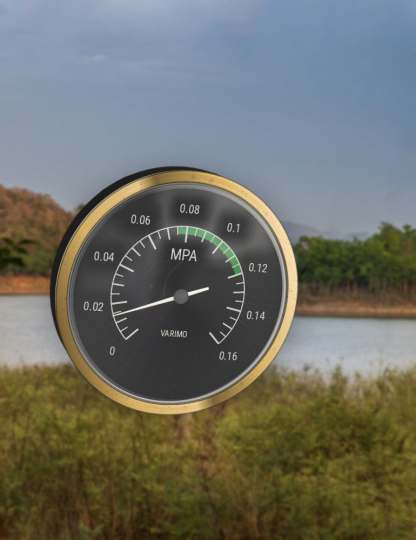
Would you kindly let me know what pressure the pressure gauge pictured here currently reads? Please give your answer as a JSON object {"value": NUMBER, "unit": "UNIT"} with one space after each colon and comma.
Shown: {"value": 0.015, "unit": "MPa"}
